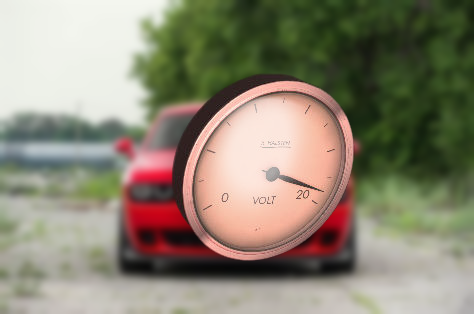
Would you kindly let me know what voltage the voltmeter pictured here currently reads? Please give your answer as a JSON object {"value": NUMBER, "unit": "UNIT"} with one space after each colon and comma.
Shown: {"value": 19, "unit": "V"}
